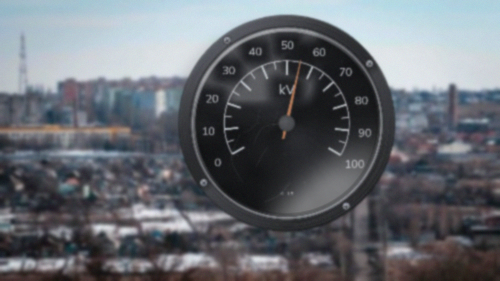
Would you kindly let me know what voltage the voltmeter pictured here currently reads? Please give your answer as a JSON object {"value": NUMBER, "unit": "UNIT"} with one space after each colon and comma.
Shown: {"value": 55, "unit": "kV"}
